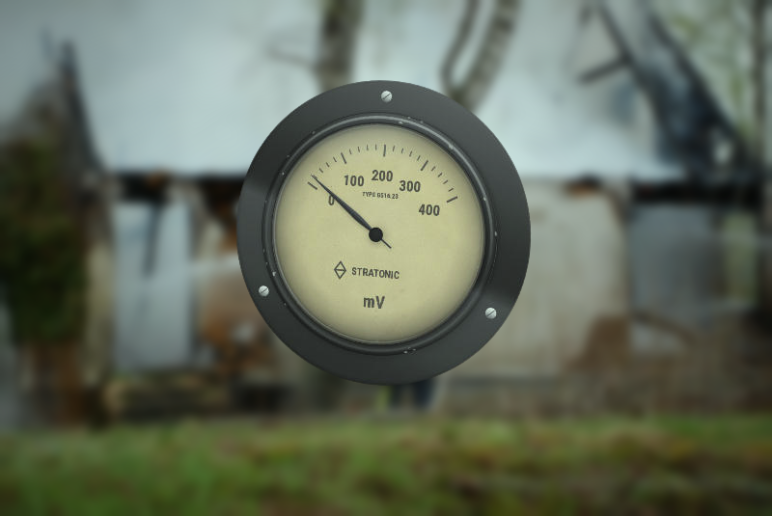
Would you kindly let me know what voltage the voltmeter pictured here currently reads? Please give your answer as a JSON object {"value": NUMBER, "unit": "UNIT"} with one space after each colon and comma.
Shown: {"value": 20, "unit": "mV"}
